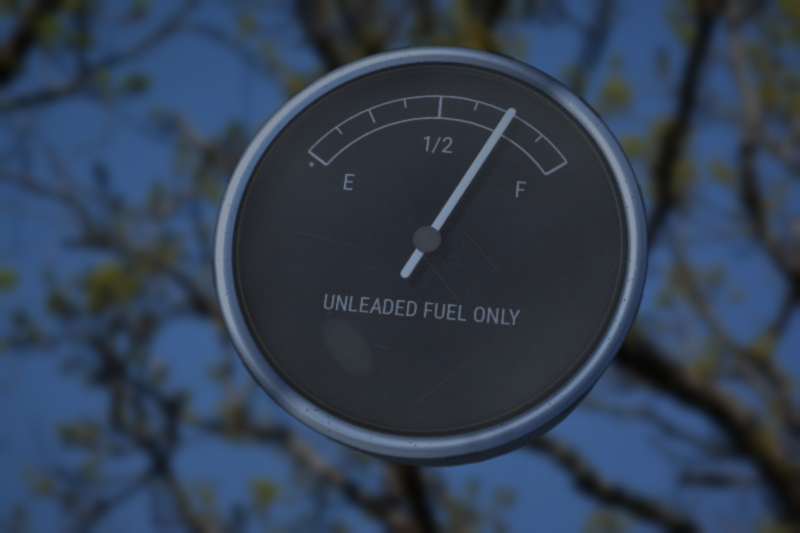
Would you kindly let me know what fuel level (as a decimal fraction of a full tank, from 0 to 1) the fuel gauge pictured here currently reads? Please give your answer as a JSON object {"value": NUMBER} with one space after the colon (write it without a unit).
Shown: {"value": 0.75}
